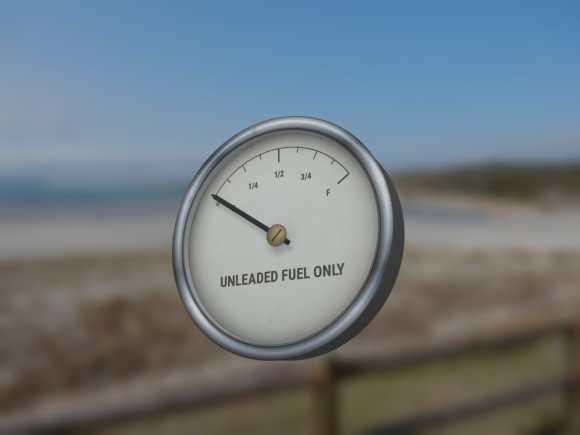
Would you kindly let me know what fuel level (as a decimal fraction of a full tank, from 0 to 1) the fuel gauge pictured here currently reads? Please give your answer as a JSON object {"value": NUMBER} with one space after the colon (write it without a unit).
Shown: {"value": 0}
